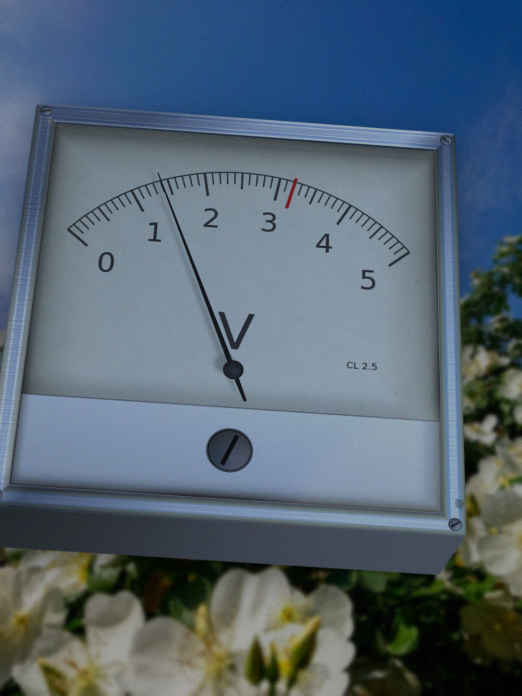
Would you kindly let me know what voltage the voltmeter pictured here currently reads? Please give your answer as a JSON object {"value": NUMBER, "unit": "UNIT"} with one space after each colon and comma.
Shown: {"value": 1.4, "unit": "V"}
